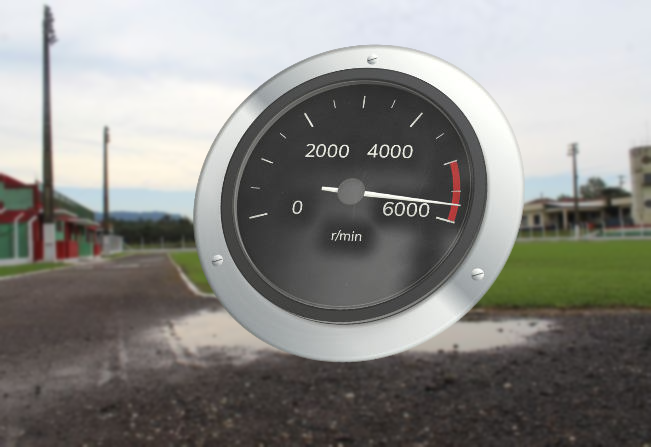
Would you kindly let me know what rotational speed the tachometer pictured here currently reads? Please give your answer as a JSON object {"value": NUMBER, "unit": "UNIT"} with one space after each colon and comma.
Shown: {"value": 5750, "unit": "rpm"}
